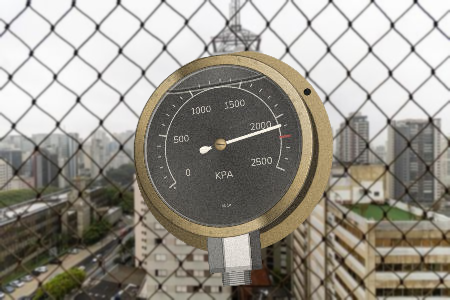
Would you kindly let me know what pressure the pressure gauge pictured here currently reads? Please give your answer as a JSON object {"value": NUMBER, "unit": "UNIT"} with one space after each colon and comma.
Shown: {"value": 2100, "unit": "kPa"}
